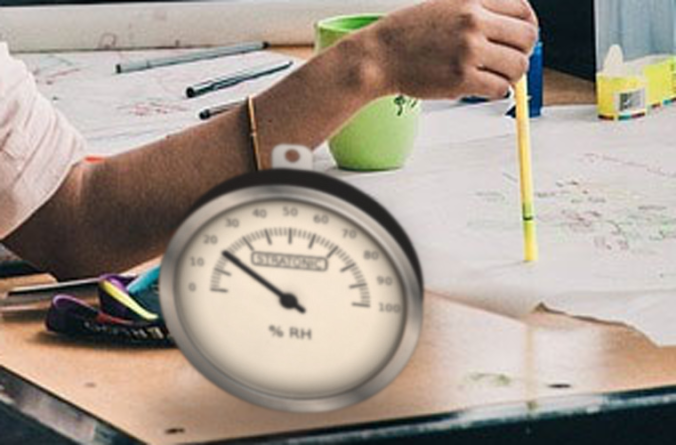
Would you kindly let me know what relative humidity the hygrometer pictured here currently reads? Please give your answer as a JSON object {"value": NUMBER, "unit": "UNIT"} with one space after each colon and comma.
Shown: {"value": 20, "unit": "%"}
